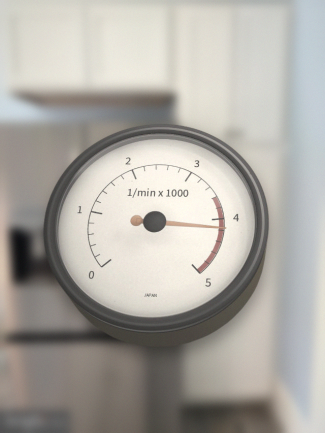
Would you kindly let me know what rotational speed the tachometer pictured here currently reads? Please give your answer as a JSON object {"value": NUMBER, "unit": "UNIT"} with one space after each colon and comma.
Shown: {"value": 4200, "unit": "rpm"}
